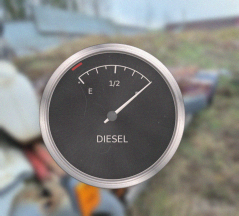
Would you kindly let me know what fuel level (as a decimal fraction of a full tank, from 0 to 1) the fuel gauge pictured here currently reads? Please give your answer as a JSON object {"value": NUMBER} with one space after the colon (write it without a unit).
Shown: {"value": 1}
